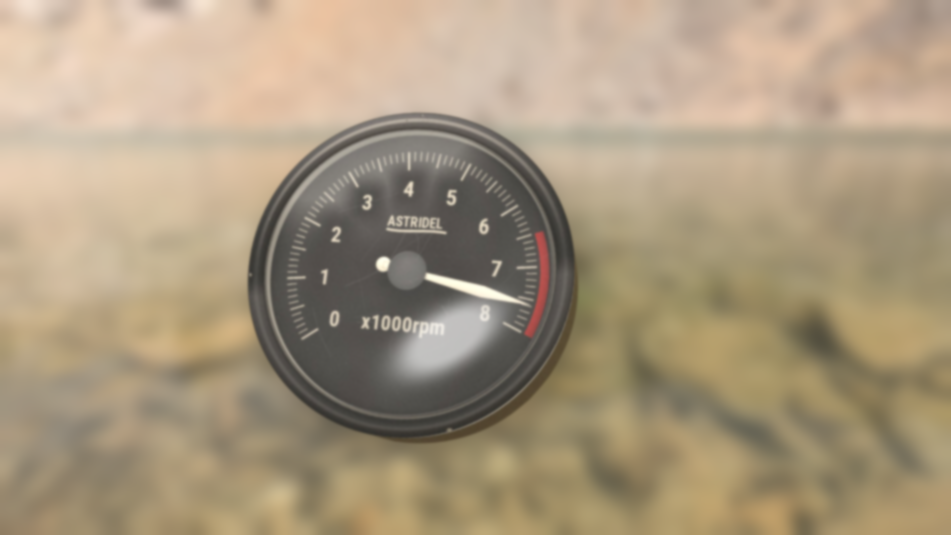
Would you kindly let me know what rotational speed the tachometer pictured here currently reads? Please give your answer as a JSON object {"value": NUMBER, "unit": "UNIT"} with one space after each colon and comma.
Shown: {"value": 7600, "unit": "rpm"}
